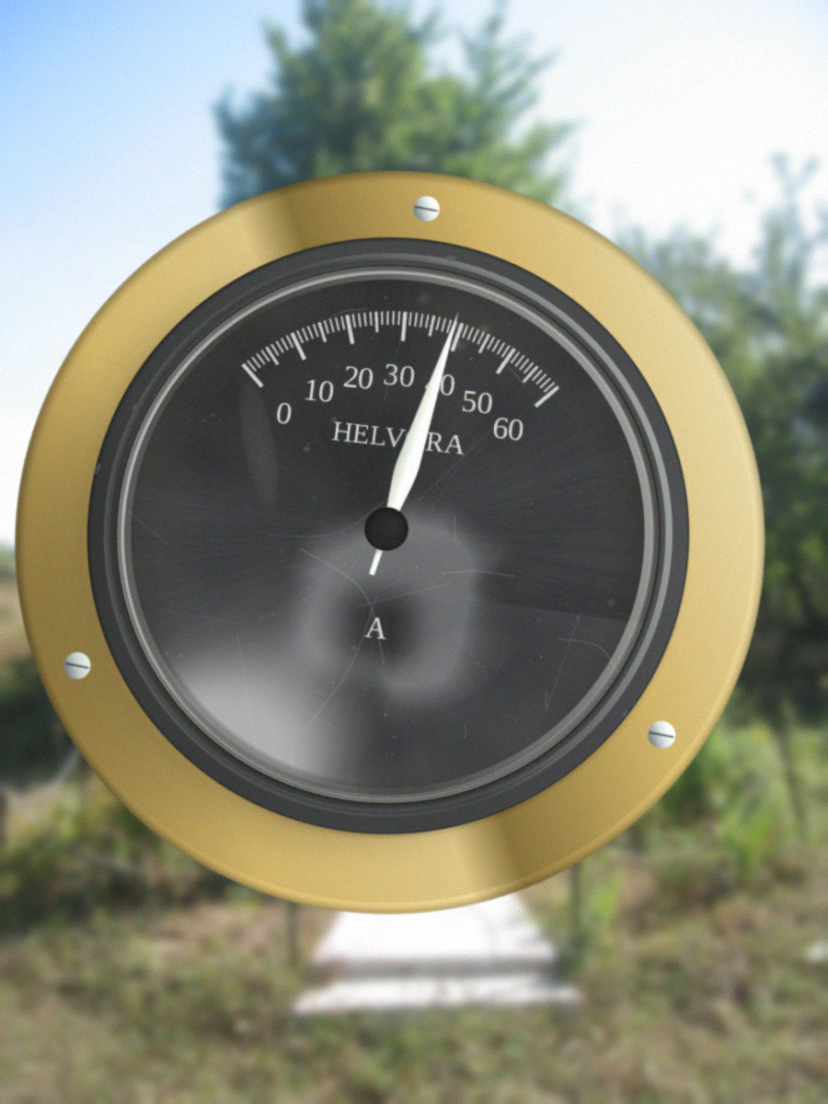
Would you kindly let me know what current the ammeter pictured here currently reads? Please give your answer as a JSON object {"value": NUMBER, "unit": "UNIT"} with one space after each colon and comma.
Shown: {"value": 39, "unit": "A"}
